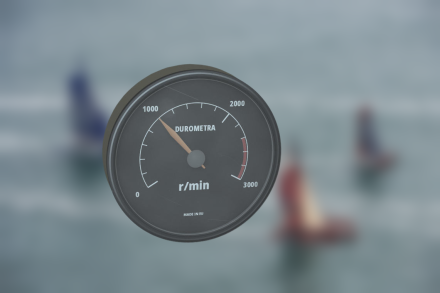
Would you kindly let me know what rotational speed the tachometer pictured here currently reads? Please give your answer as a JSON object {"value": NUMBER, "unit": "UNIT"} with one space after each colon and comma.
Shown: {"value": 1000, "unit": "rpm"}
